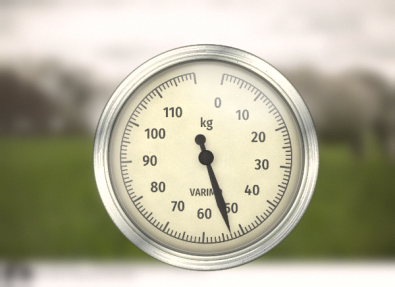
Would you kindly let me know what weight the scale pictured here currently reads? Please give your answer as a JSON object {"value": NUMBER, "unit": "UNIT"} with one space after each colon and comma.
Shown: {"value": 53, "unit": "kg"}
